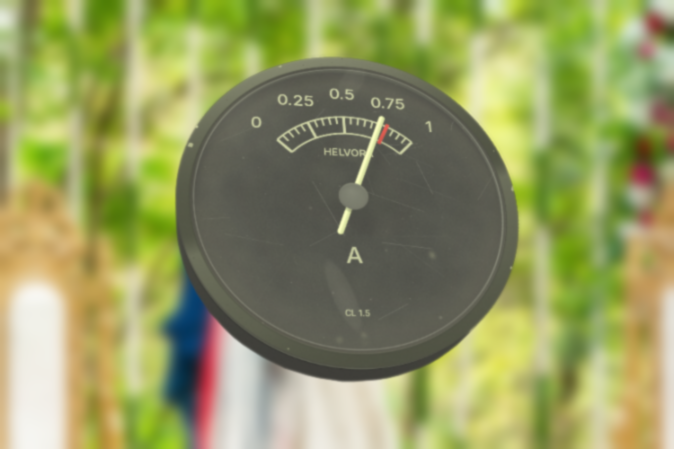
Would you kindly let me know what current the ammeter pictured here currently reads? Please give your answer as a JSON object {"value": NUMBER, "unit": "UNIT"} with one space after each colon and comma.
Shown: {"value": 0.75, "unit": "A"}
